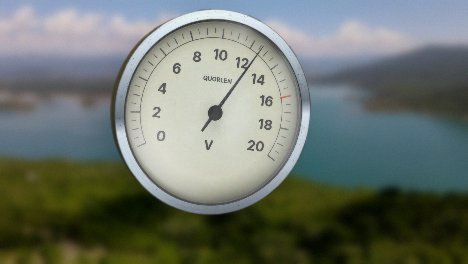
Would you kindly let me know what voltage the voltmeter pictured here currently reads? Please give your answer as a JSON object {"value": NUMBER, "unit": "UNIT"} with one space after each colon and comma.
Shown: {"value": 12.5, "unit": "V"}
